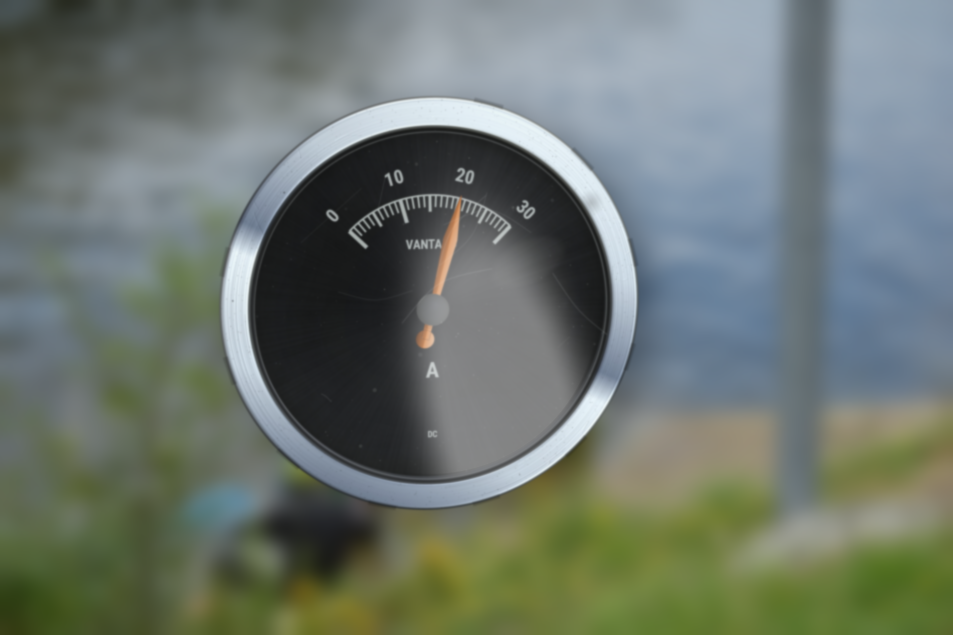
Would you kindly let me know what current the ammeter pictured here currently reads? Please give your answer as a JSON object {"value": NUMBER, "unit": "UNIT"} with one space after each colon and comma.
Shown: {"value": 20, "unit": "A"}
